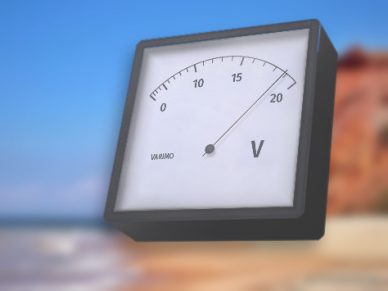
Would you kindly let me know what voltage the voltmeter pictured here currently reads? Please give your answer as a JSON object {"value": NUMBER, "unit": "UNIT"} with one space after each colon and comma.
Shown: {"value": 19, "unit": "V"}
